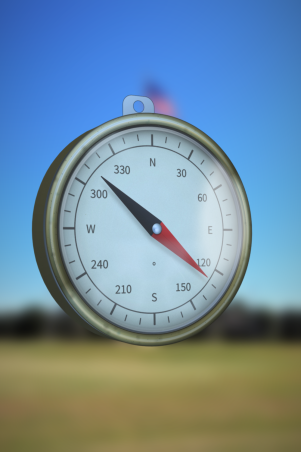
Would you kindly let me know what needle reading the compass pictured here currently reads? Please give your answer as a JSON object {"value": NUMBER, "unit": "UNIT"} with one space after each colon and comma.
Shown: {"value": 130, "unit": "°"}
